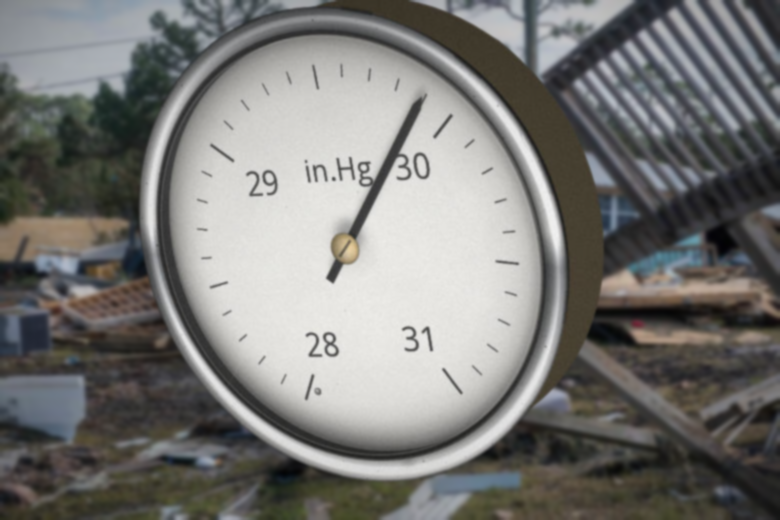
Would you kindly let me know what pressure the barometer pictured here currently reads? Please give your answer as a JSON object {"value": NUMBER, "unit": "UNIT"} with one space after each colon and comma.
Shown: {"value": 29.9, "unit": "inHg"}
